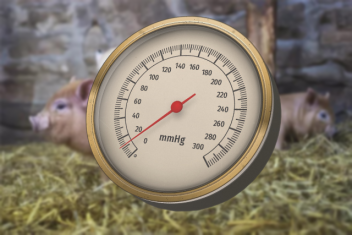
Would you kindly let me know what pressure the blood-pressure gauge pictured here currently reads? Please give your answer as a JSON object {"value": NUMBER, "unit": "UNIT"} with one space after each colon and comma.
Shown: {"value": 10, "unit": "mmHg"}
